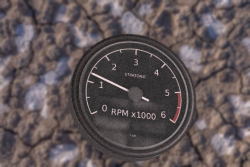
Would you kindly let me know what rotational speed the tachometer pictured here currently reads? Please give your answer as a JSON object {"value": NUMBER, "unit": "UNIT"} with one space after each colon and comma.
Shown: {"value": 1250, "unit": "rpm"}
